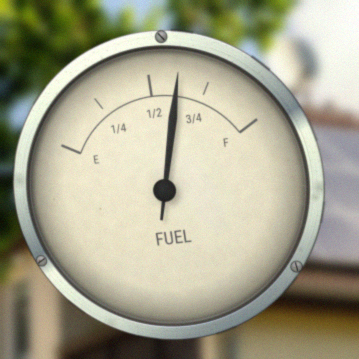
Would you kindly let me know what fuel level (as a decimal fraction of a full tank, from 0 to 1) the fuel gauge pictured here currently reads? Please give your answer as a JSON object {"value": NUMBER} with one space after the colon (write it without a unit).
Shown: {"value": 0.625}
